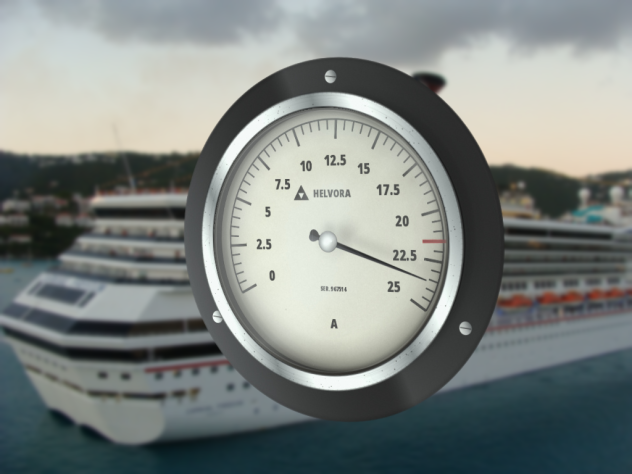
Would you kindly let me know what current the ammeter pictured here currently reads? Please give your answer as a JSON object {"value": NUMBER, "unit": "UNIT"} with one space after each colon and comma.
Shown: {"value": 23.5, "unit": "A"}
